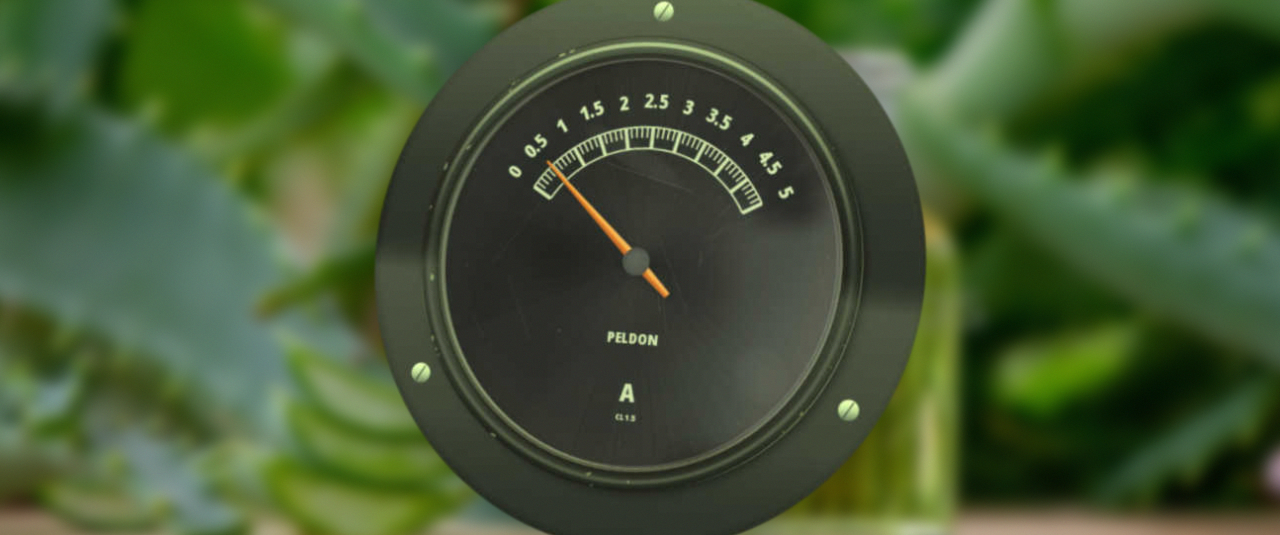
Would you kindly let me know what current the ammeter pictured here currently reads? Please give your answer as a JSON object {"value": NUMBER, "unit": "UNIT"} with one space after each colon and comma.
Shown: {"value": 0.5, "unit": "A"}
